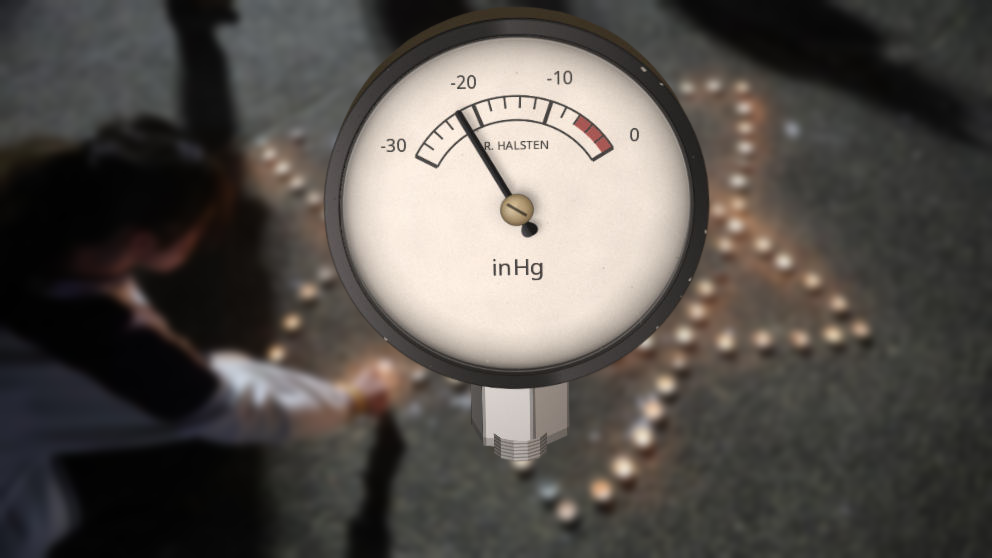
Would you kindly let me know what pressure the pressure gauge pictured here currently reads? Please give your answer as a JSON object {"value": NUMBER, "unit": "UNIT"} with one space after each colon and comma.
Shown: {"value": -22, "unit": "inHg"}
